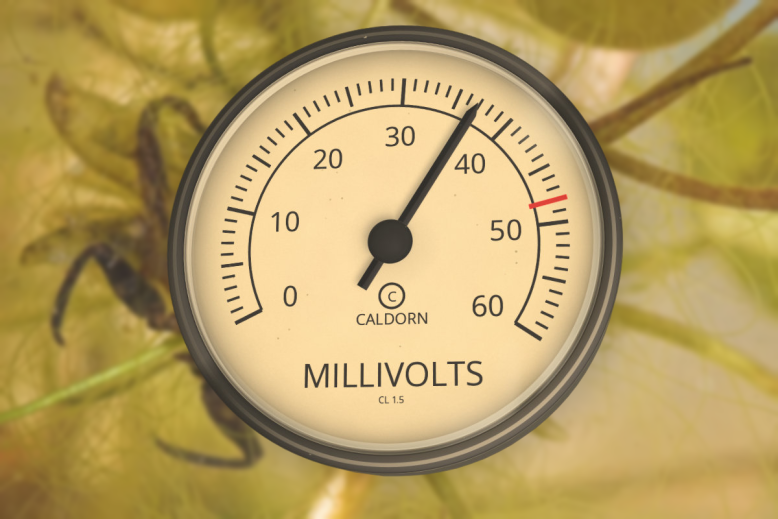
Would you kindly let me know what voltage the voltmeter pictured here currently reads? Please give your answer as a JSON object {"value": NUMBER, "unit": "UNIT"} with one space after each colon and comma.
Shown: {"value": 37, "unit": "mV"}
